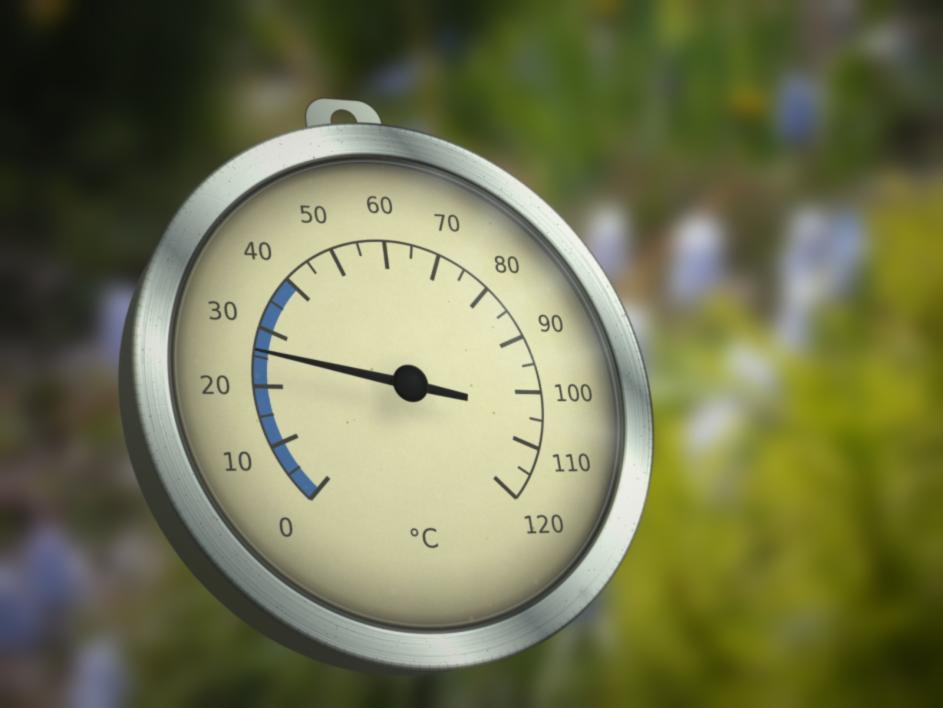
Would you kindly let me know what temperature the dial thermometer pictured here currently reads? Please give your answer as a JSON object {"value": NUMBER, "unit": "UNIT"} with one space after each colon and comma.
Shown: {"value": 25, "unit": "°C"}
